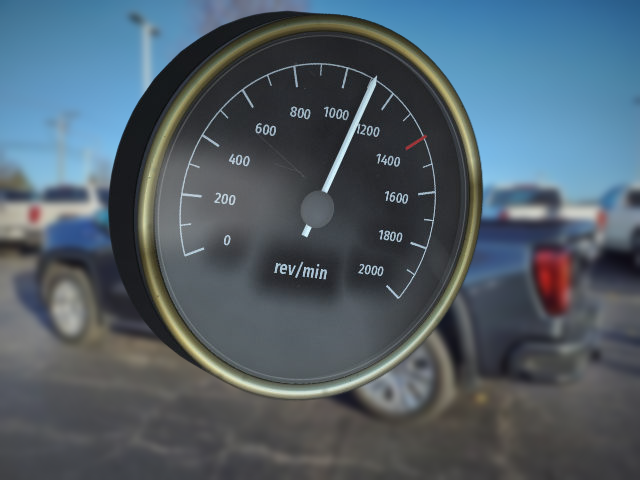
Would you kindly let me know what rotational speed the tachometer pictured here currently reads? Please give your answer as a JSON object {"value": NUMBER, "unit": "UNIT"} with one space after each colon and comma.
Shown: {"value": 1100, "unit": "rpm"}
